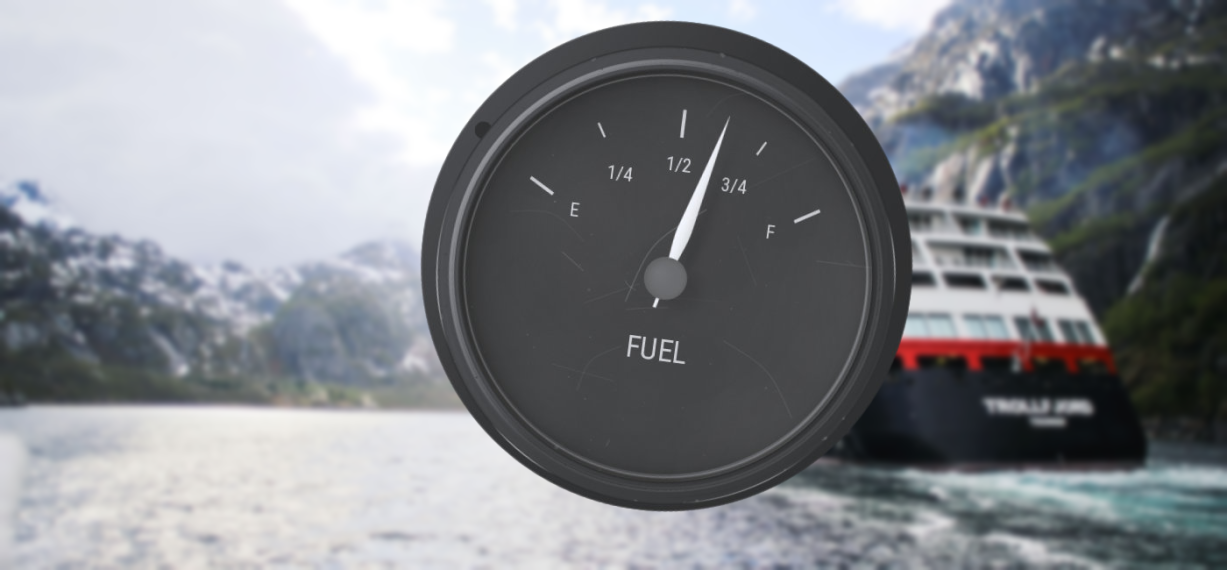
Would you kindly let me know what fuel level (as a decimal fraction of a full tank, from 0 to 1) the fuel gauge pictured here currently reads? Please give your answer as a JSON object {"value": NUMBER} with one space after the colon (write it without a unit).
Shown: {"value": 0.625}
